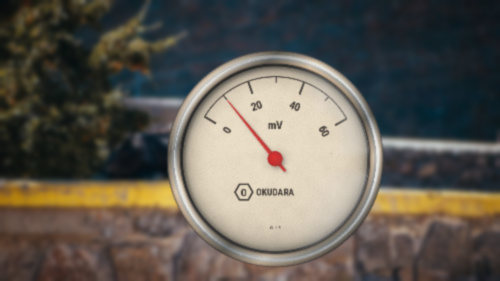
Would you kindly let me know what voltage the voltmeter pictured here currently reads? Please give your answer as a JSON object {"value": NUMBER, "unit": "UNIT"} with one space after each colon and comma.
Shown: {"value": 10, "unit": "mV"}
